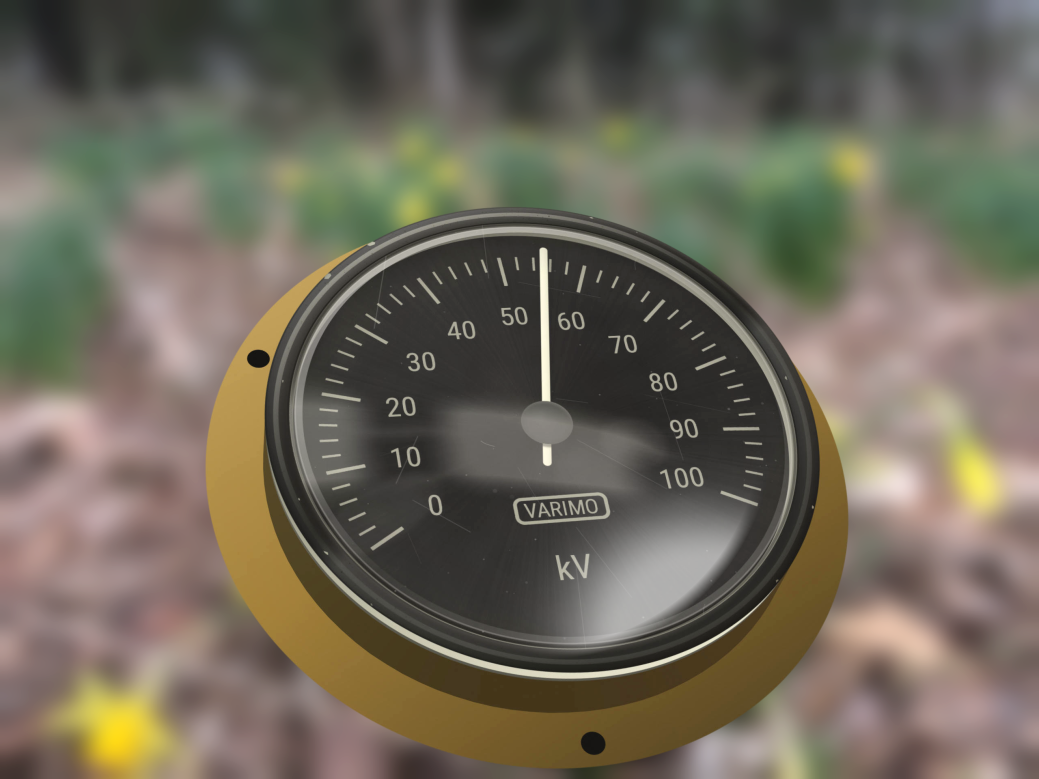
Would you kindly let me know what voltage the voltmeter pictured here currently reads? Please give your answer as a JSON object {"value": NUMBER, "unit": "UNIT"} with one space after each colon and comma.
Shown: {"value": 55, "unit": "kV"}
